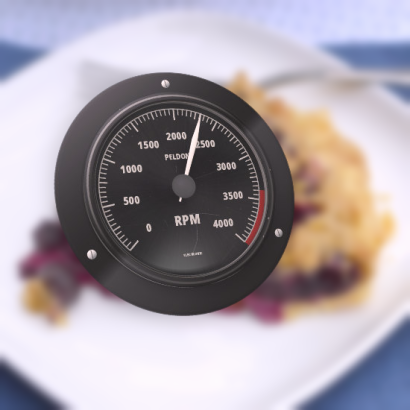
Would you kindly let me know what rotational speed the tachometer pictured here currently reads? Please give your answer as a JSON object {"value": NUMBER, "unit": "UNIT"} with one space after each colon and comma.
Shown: {"value": 2300, "unit": "rpm"}
